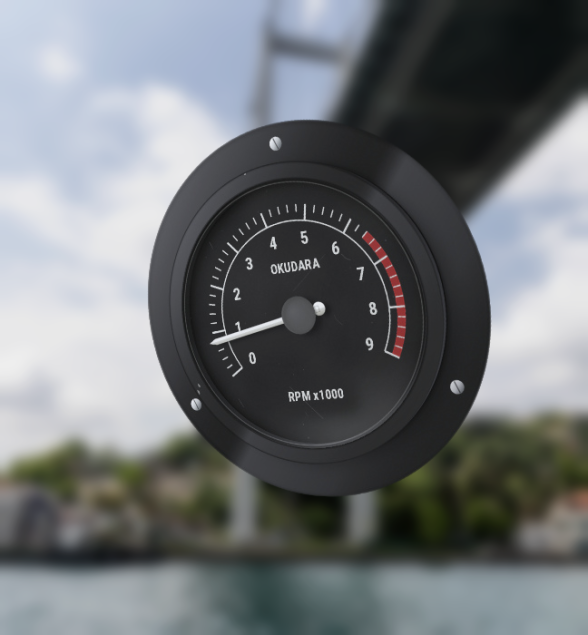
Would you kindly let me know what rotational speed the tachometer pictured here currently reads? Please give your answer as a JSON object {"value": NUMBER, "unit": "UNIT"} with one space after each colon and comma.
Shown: {"value": 800, "unit": "rpm"}
